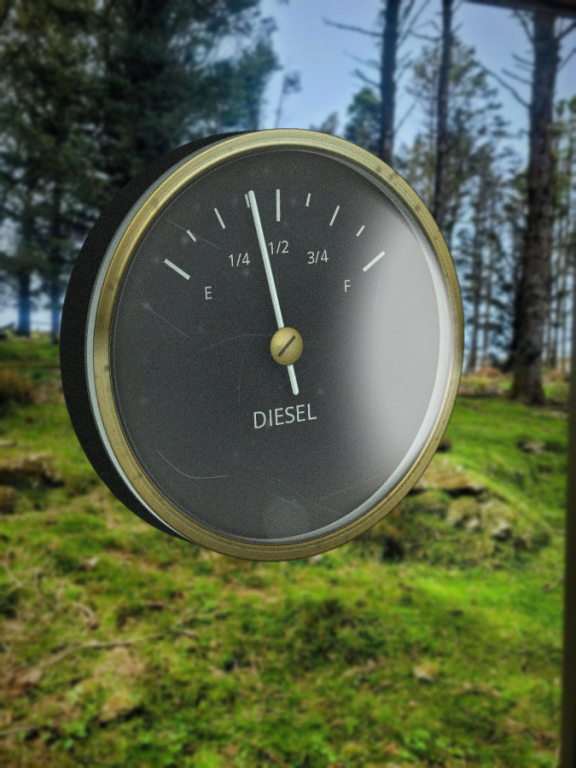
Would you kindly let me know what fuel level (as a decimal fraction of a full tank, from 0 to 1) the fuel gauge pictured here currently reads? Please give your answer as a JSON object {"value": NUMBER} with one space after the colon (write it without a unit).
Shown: {"value": 0.375}
